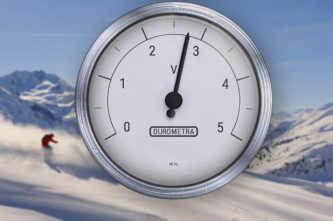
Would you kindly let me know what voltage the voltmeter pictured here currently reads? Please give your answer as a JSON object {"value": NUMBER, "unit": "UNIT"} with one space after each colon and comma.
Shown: {"value": 2.75, "unit": "V"}
